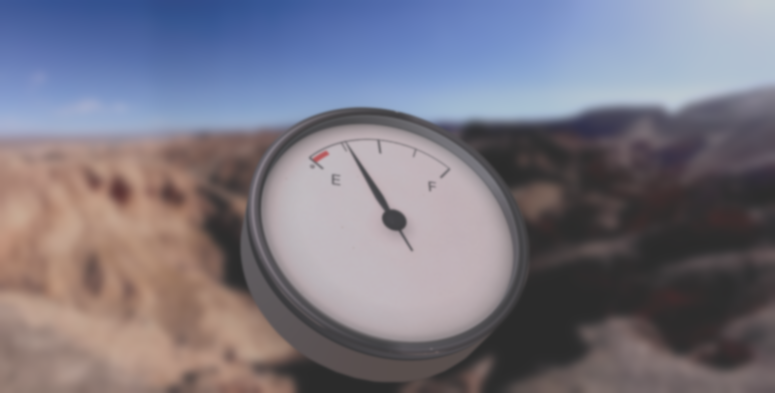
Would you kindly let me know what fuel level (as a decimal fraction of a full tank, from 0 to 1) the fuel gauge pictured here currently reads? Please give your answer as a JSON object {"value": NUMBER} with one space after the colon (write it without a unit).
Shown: {"value": 0.25}
